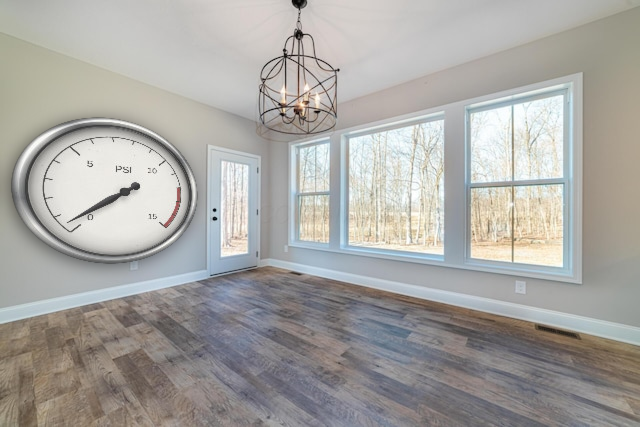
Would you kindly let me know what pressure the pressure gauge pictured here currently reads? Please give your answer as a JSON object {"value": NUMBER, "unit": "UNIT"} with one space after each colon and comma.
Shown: {"value": 0.5, "unit": "psi"}
